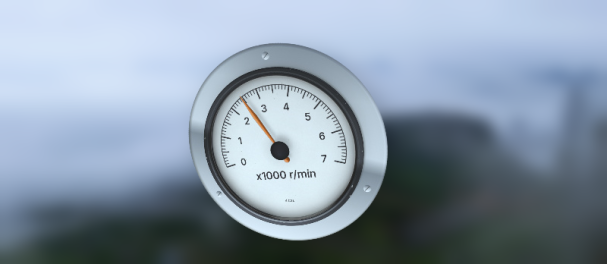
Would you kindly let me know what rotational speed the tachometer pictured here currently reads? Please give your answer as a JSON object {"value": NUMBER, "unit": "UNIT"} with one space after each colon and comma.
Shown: {"value": 2500, "unit": "rpm"}
